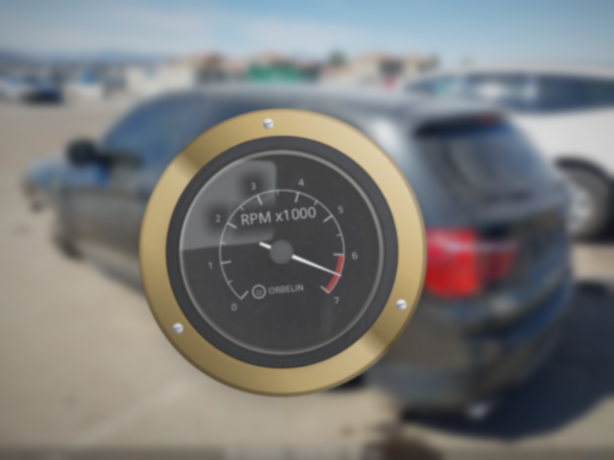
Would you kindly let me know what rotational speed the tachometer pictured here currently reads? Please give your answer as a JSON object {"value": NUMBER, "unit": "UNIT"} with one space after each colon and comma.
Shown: {"value": 6500, "unit": "rpm"}
